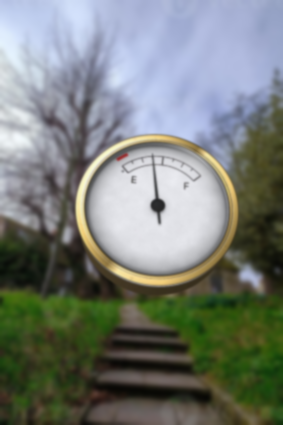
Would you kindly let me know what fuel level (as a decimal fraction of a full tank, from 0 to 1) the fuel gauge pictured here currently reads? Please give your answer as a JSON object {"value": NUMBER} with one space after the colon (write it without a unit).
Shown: {"value": 0.375}
